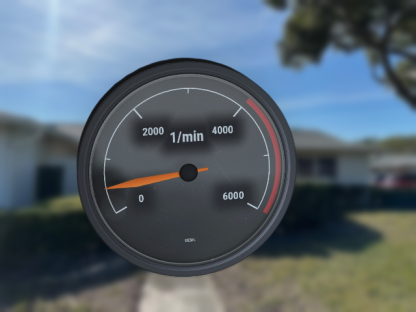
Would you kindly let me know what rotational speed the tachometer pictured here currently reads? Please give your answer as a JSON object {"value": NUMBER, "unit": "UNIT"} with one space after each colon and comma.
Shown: {"value": 500, "unit": "rpm"}
